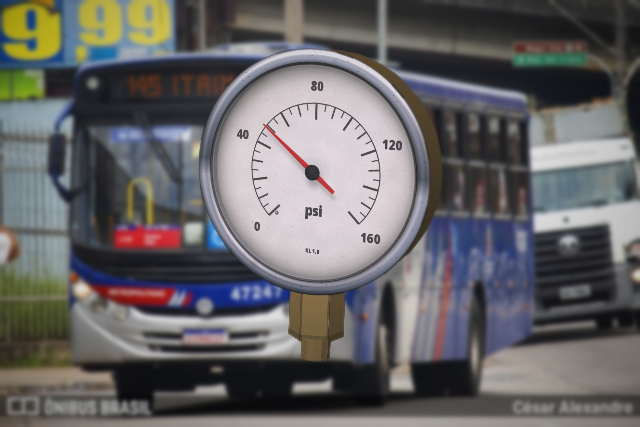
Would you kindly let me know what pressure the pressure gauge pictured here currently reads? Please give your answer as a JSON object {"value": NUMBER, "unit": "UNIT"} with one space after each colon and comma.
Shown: {"value": 50, "unit": "psi"}
